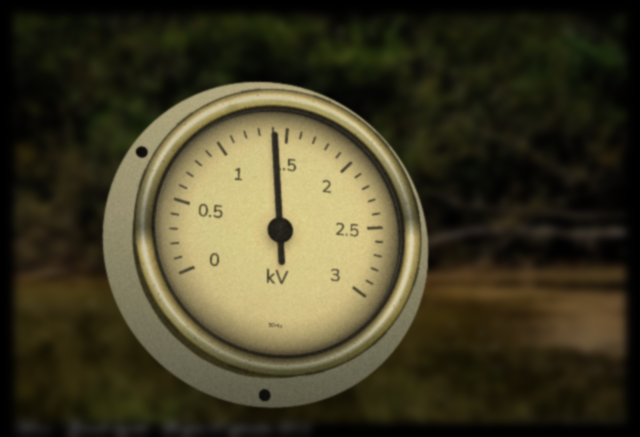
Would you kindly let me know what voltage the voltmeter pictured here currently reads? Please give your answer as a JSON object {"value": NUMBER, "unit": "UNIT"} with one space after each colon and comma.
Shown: {"value": 1.4, "unit": "kV"}
